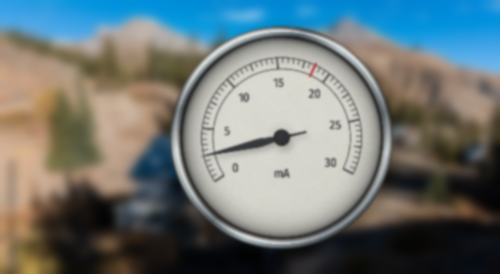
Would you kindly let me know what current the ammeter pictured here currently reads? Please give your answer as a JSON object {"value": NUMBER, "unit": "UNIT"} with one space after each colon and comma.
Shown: {"value": 2.5, "unit": "mA"}
